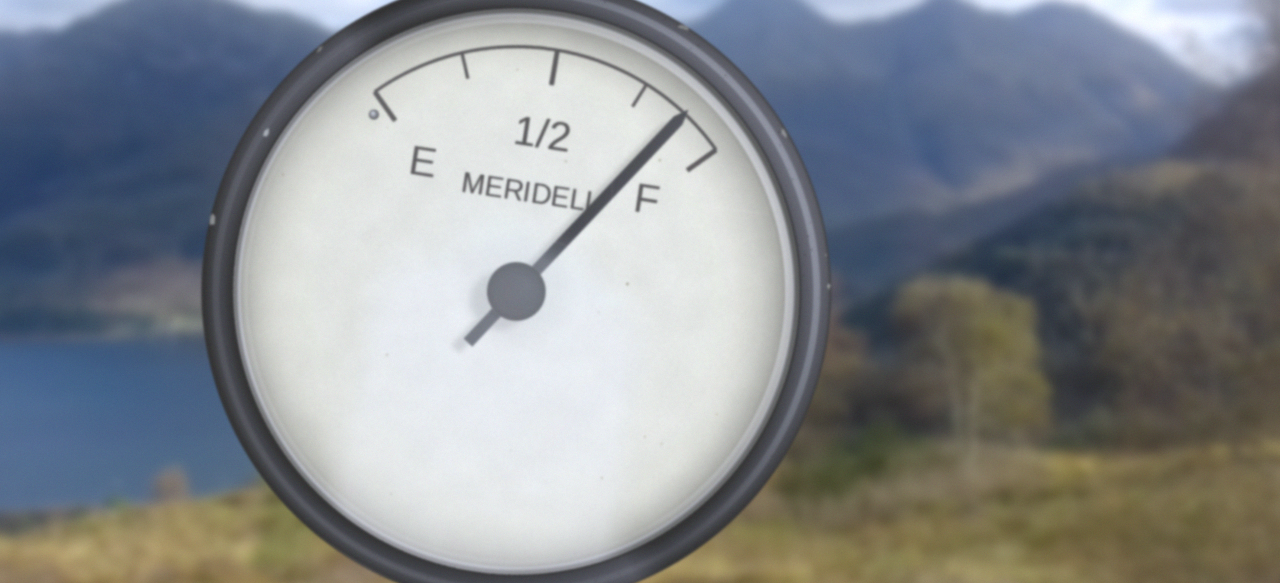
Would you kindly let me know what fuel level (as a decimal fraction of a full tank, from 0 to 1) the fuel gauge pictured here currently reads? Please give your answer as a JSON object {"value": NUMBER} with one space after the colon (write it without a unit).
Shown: {"value": 0.875}
